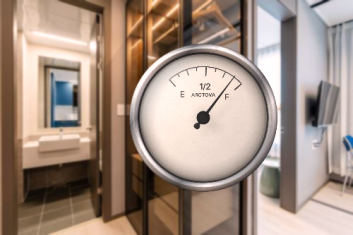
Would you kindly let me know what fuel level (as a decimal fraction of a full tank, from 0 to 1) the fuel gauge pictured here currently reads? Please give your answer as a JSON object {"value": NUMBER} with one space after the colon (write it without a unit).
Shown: {"value": 0.875}
